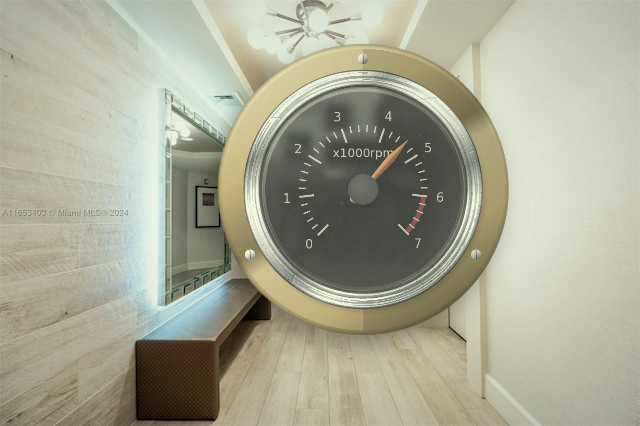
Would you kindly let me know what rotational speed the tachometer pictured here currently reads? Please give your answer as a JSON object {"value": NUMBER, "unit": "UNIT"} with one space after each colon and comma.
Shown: {"value": 4600, "unit": "rpm"}
